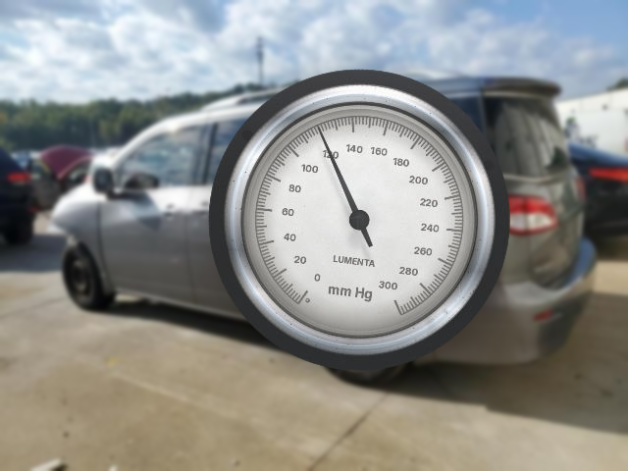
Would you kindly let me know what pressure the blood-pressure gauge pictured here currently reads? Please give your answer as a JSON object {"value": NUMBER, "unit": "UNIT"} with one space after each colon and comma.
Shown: {"value": 120, "unit": "mmHg"}
